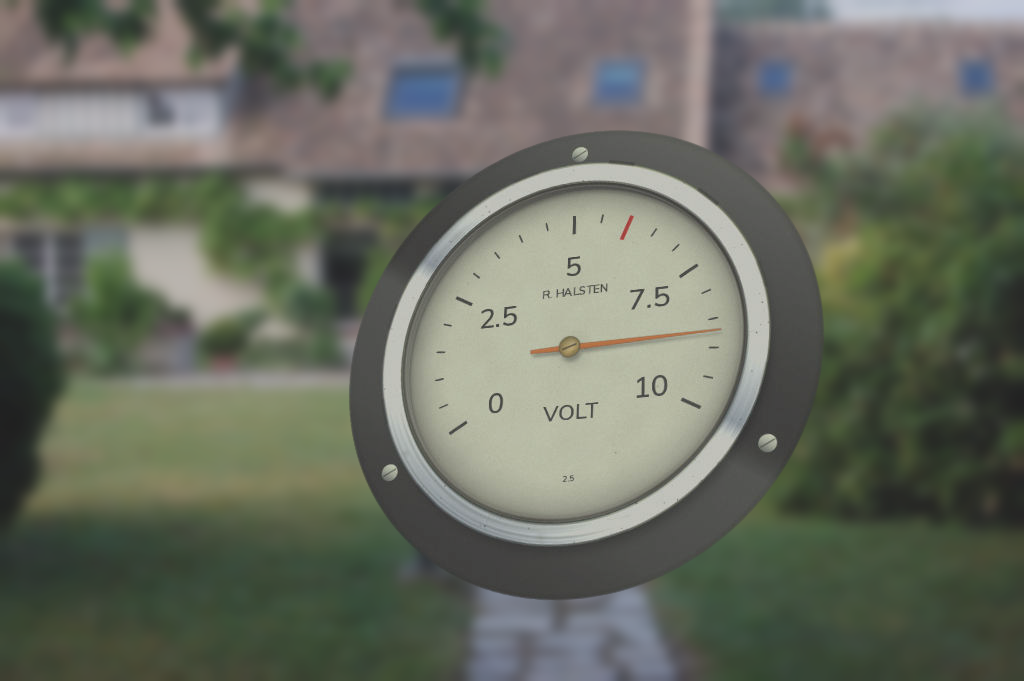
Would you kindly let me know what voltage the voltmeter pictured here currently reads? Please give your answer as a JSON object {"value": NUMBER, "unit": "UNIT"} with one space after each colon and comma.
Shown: {"value": 8.75, "unit": "V"}
